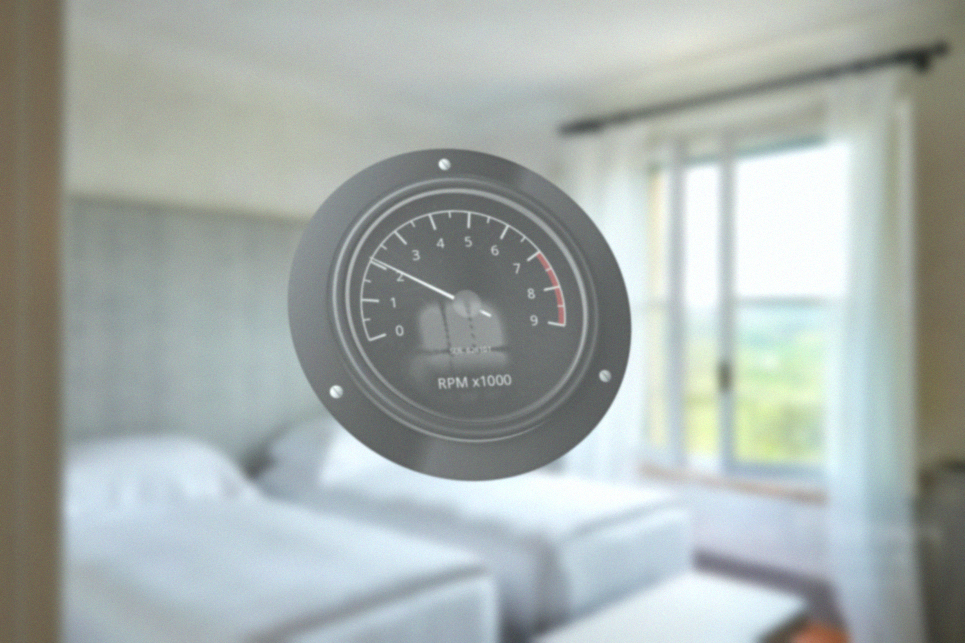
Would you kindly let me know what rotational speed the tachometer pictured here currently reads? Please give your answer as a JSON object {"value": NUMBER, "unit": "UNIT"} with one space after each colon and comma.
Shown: {"value": 2000, "unit": "rpm"}
